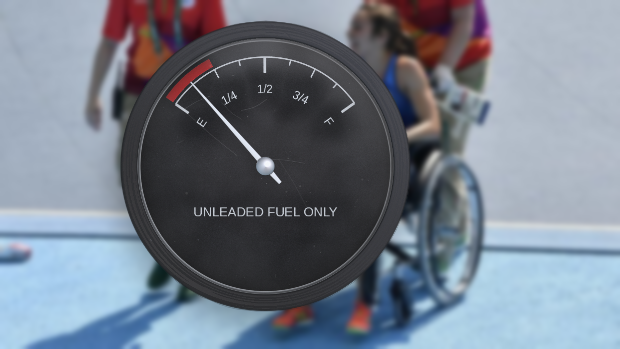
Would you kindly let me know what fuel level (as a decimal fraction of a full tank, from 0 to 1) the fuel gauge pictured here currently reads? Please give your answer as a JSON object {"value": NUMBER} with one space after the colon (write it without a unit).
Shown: {"value": 0.125}
